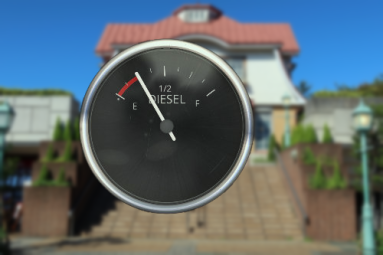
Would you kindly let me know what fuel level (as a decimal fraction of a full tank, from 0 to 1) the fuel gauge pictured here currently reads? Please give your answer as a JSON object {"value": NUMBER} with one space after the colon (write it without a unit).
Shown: {"value": 0.25}
